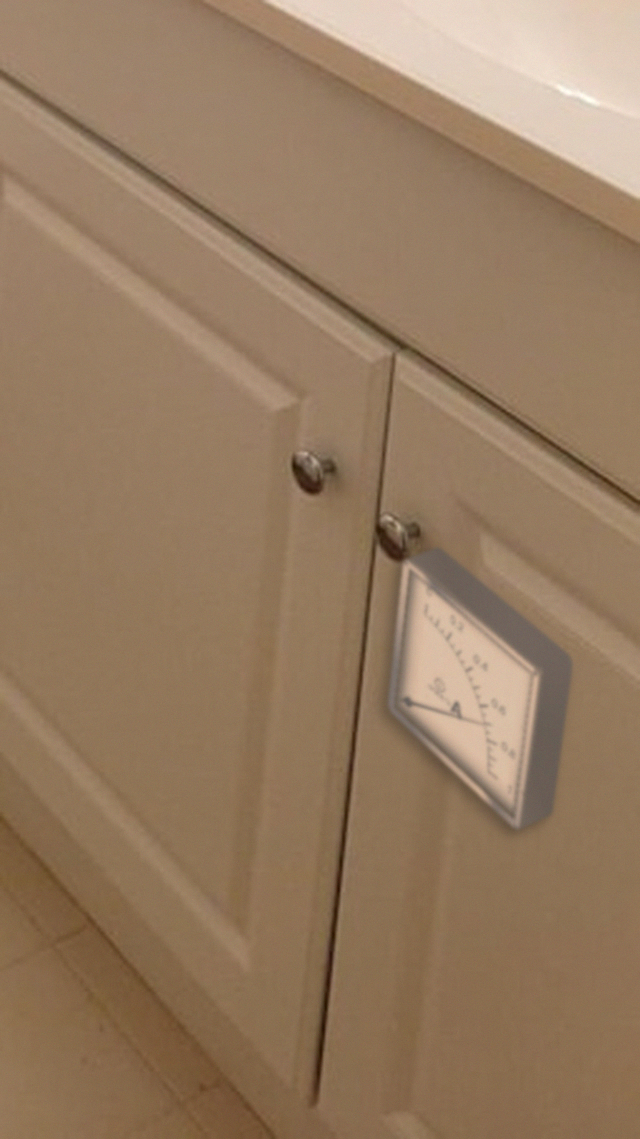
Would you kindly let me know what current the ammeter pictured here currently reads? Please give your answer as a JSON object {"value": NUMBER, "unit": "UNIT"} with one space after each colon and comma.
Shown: {"value": 0.7, "unit": "A"}
